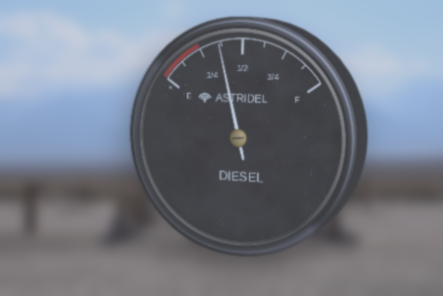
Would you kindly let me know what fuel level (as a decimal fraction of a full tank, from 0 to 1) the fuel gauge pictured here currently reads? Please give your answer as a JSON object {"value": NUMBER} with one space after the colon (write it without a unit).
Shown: {"value": 0.375}
